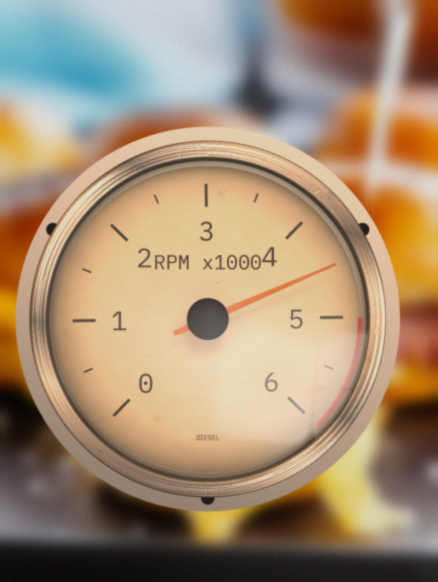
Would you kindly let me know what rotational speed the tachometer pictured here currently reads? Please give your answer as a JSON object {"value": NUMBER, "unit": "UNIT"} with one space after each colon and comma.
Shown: {"value": 4500, "unit": "rpm"}
